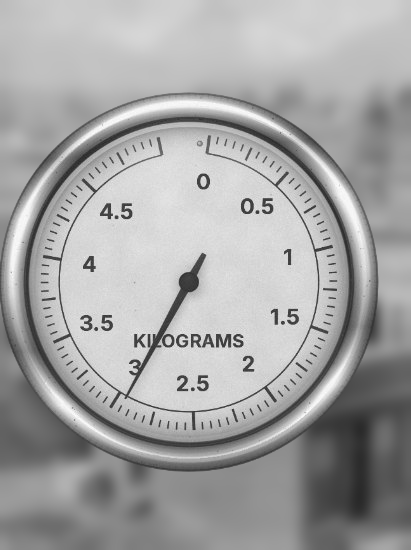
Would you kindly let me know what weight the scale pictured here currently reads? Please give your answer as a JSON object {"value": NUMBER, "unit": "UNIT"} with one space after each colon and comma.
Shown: {"value": 2.95, "unit": "kg"}
